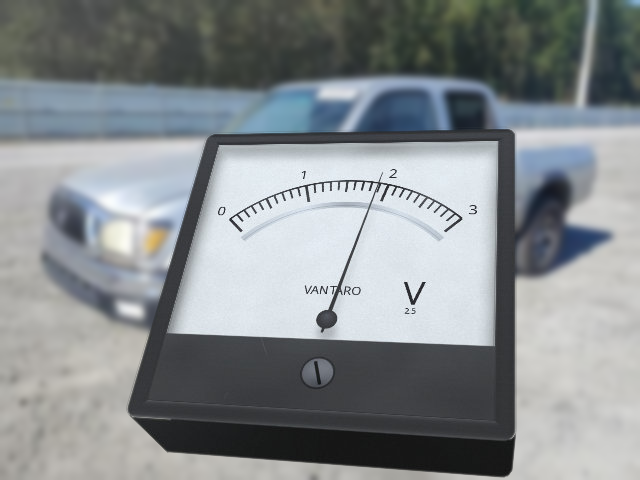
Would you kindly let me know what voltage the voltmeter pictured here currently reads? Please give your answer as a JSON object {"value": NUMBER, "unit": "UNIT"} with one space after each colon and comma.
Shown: {"value": 1.9, "unit": "V"}
